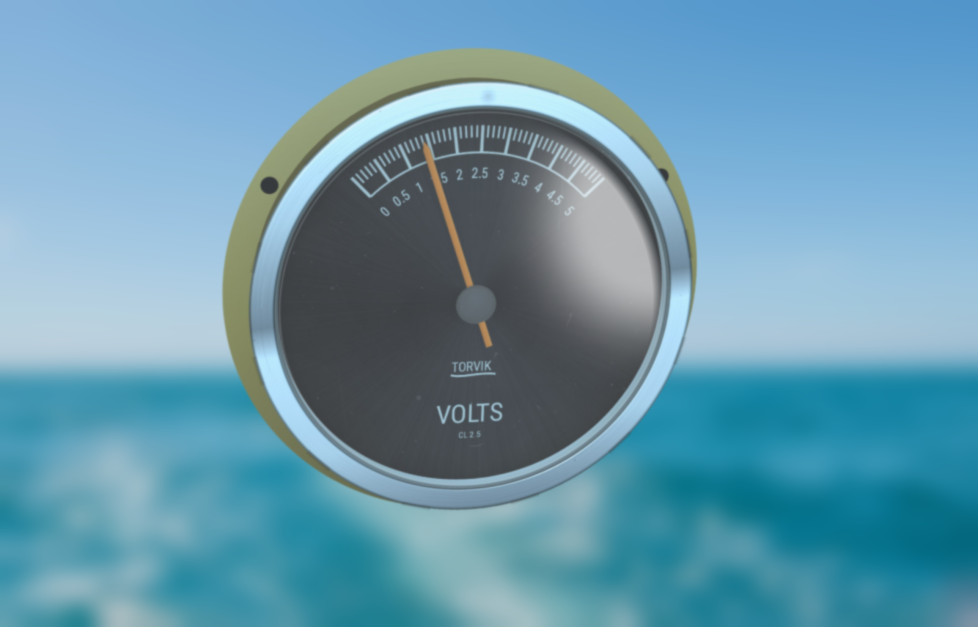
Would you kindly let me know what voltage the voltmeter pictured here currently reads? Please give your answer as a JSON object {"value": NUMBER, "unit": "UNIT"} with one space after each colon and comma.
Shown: {"value": 1.4, "unit": "V"}
